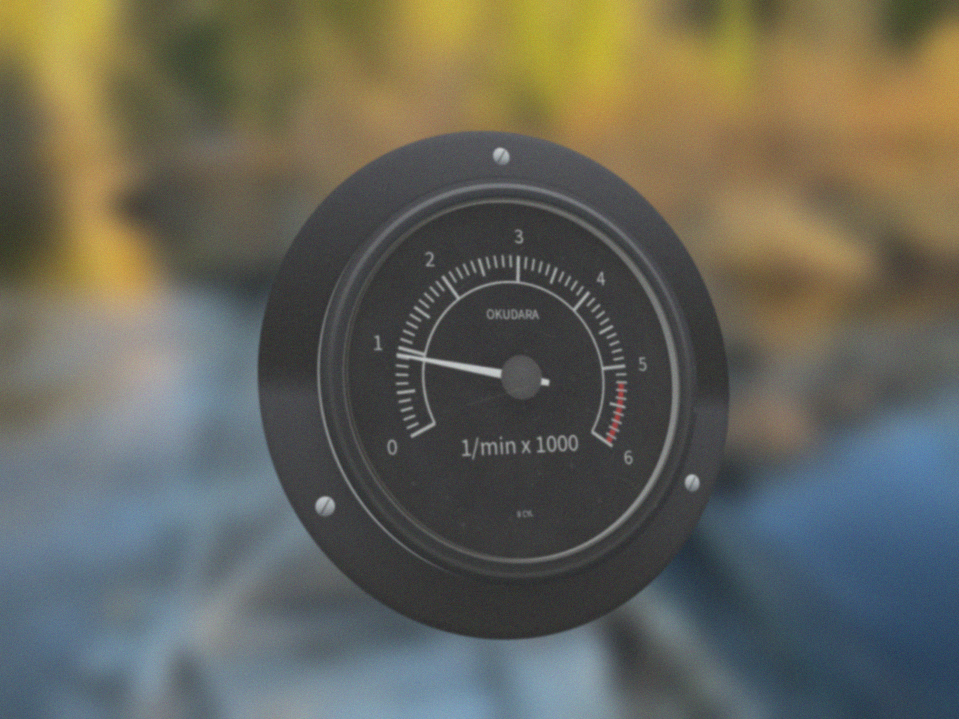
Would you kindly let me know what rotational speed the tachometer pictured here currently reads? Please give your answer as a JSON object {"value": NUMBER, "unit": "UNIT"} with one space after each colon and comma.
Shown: {"value": 900, "unit": "rpm"}
